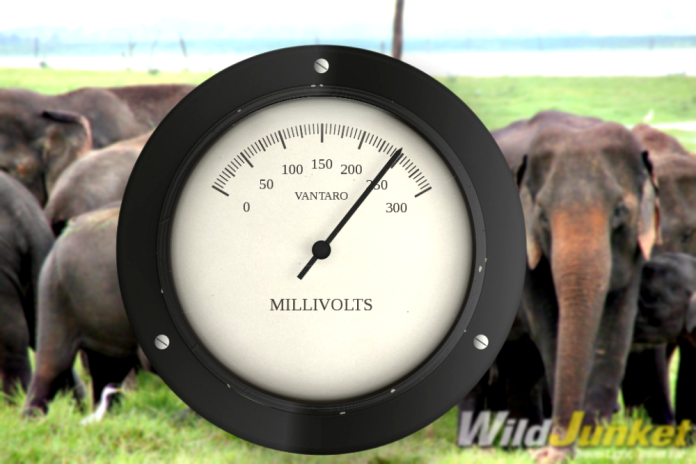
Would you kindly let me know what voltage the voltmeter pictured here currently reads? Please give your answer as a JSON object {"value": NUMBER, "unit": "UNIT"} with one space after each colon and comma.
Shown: {"value": 245, "unit": "mV"}
